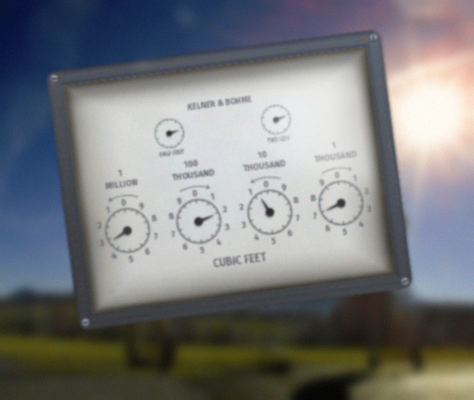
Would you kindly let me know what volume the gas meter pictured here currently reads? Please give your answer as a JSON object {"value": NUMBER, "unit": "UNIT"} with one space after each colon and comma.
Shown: {"value": 320700, "unit": "ft³"}
